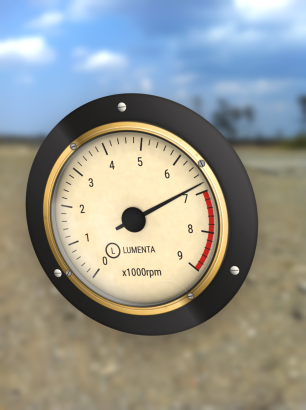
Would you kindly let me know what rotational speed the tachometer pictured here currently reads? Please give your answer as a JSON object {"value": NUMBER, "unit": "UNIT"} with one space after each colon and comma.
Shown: {"value": 6800, "unit": "rpm"}
